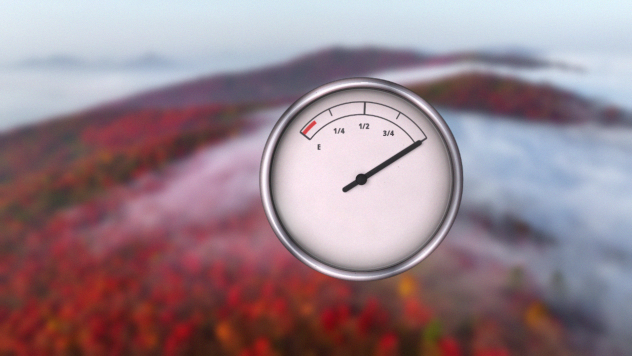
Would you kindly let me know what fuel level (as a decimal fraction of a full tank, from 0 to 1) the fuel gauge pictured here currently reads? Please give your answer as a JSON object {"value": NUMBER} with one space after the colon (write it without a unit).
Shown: {"value": 1}
